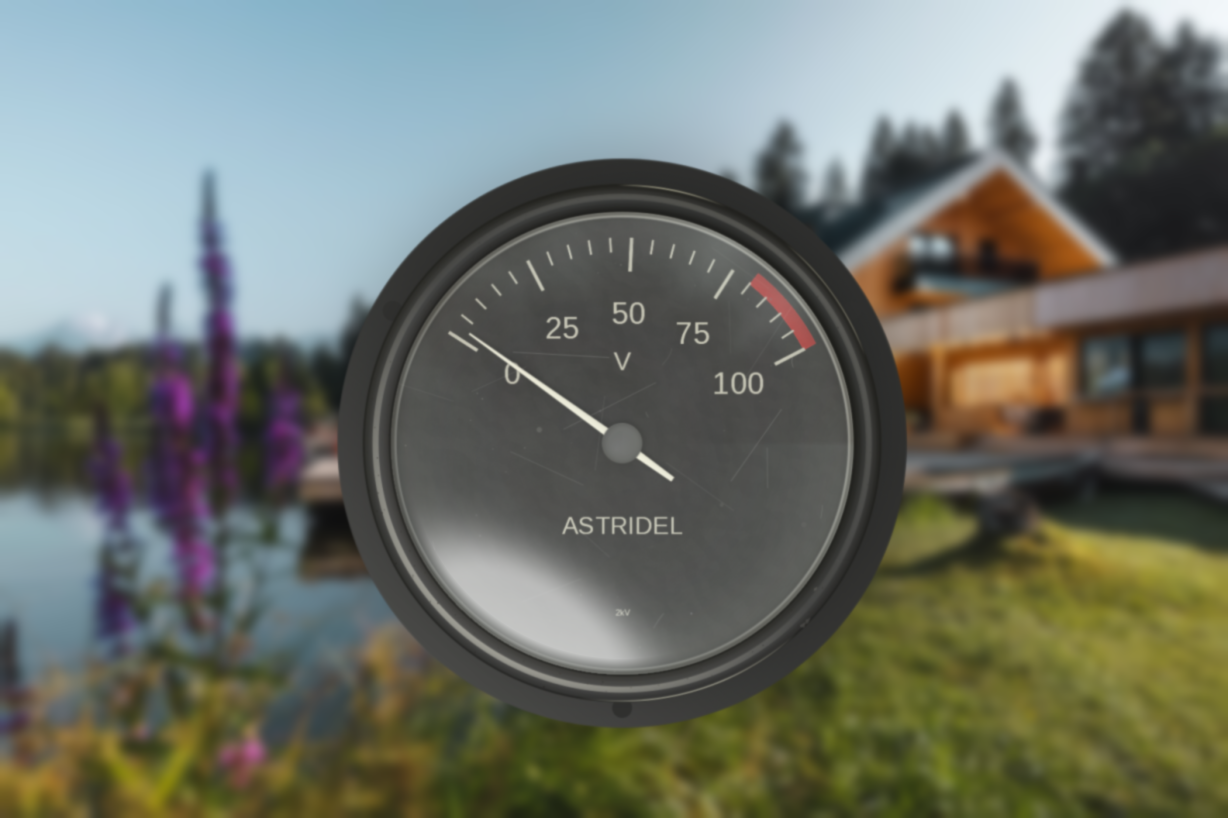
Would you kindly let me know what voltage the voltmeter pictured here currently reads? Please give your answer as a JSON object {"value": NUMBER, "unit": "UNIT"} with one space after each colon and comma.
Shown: {"value": 2.5, "unit": "V"}
